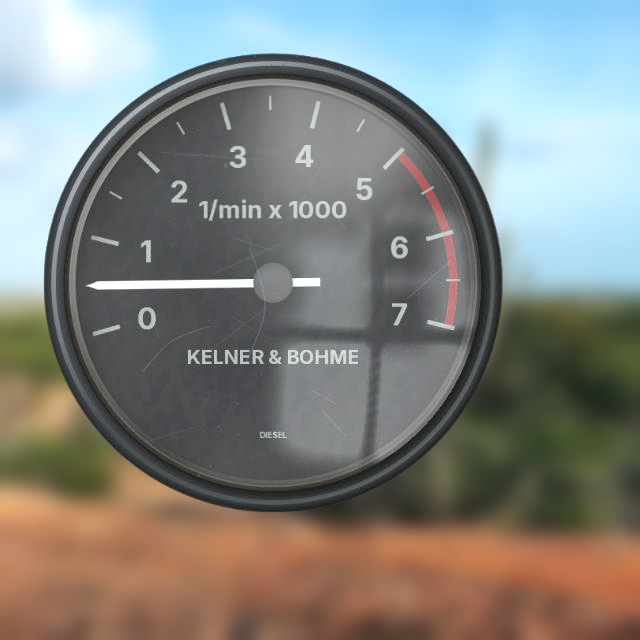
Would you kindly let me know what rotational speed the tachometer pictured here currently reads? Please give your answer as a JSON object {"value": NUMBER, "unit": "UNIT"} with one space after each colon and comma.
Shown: {"value": 500, "unit": "rpm"}
